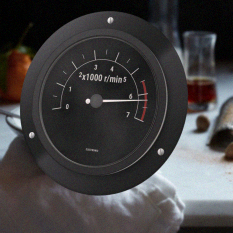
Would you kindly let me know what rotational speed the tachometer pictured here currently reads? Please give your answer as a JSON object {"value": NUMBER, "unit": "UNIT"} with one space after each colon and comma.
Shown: {"value": 6250, "unit": "rpm"}
